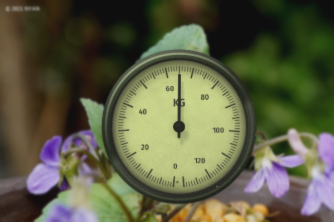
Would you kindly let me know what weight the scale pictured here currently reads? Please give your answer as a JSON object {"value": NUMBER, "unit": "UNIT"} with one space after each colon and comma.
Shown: {"value": 65, "unit": "kg"}
